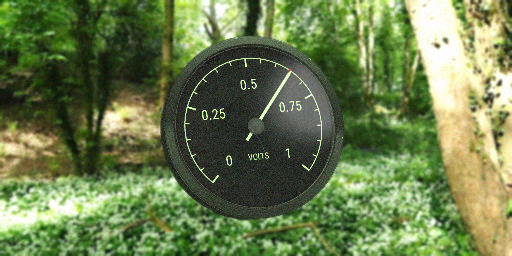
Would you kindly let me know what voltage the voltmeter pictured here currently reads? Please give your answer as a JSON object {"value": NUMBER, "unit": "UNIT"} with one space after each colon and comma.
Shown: {"value": 0.65, "unit": "V"}
